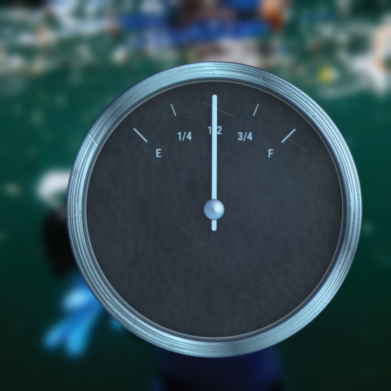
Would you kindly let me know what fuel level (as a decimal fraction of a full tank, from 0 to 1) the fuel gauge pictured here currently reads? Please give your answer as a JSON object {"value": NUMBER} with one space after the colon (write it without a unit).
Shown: {"value": 0.5}
